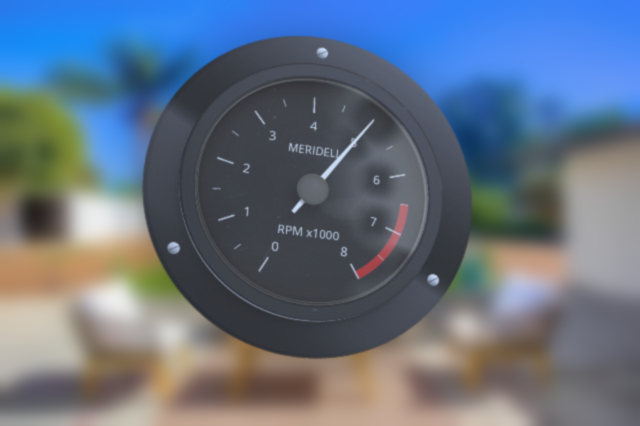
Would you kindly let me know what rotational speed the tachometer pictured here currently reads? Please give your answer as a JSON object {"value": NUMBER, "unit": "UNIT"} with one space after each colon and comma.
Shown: {"value": 5000, "unit": "rpm"}
